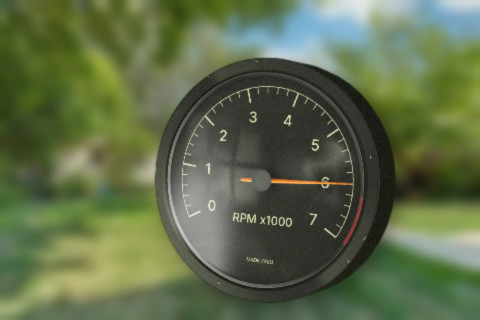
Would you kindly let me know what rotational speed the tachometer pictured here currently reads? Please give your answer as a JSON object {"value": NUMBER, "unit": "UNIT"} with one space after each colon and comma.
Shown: {"value": 6000, "unit": "rpm"}
